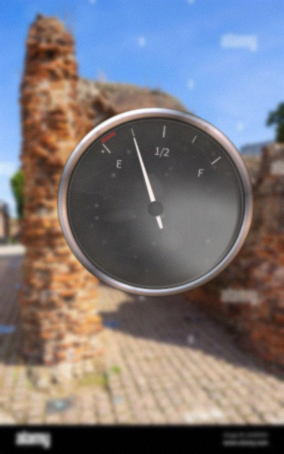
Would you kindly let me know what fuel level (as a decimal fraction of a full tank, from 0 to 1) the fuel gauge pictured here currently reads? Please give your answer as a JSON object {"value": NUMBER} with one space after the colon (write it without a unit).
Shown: {"value": 0.25}
